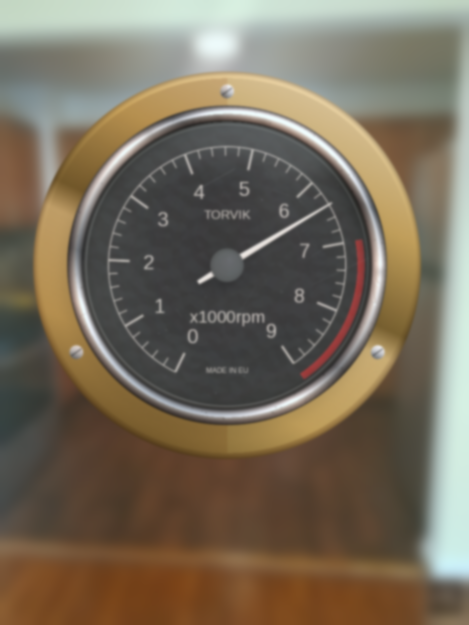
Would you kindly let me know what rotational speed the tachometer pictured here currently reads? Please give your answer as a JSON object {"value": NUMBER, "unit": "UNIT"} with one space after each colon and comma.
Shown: {"value": 6400, "unit": "rpm"}
